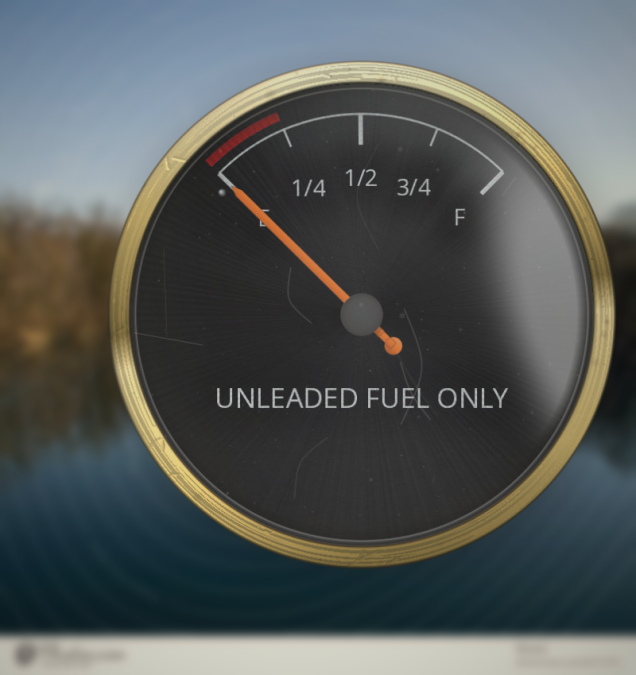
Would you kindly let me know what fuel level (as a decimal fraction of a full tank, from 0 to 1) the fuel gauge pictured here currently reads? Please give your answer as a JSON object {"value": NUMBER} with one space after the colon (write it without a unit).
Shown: {"value": 0}
